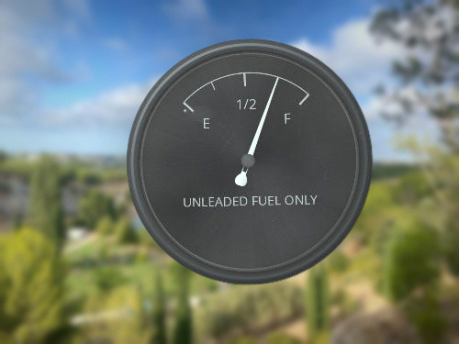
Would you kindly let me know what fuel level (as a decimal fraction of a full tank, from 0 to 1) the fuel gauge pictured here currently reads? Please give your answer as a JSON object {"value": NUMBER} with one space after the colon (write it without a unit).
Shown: {"value": 0.75}
